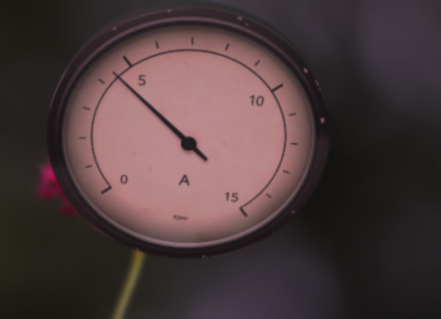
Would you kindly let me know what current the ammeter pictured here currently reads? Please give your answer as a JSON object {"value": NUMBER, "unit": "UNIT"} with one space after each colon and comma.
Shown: {"value": 4.5, "unit": "A"}
